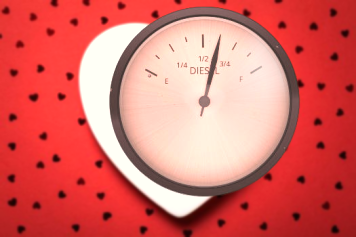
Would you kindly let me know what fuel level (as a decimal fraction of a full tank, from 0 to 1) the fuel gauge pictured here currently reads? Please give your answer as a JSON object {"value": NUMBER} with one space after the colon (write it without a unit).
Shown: {"value": 0.625}
